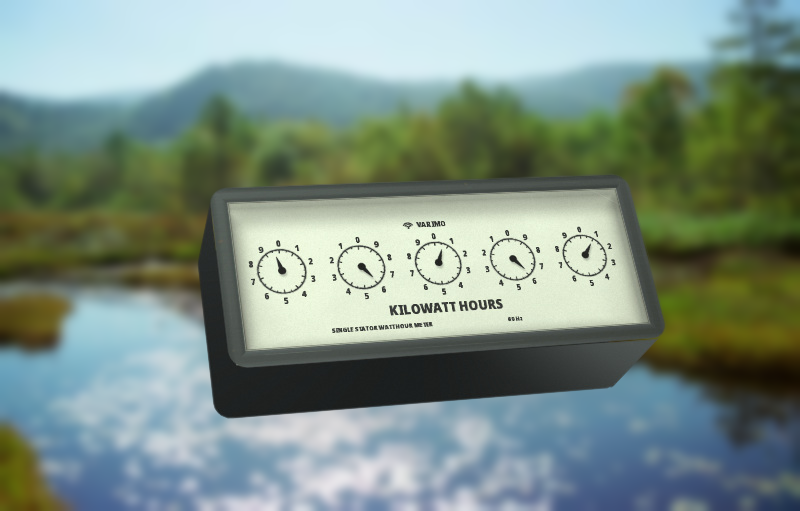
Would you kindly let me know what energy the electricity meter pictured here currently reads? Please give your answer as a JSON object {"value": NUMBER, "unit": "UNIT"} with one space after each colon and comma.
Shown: {"value": 96061, "unit": "kWh"}
